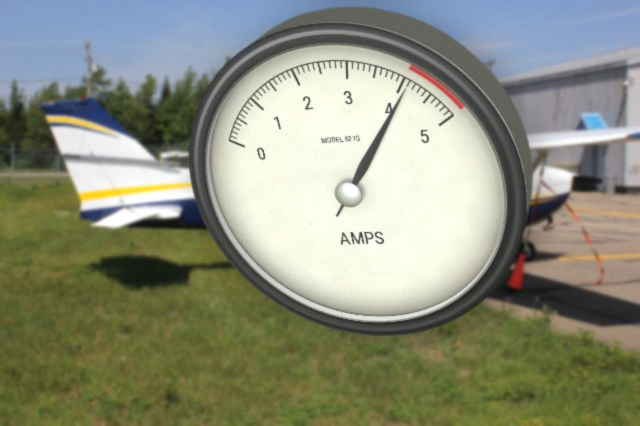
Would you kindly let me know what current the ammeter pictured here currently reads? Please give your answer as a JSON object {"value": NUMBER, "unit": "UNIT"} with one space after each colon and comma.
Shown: {"value": 4.1, "unit": "A"}
